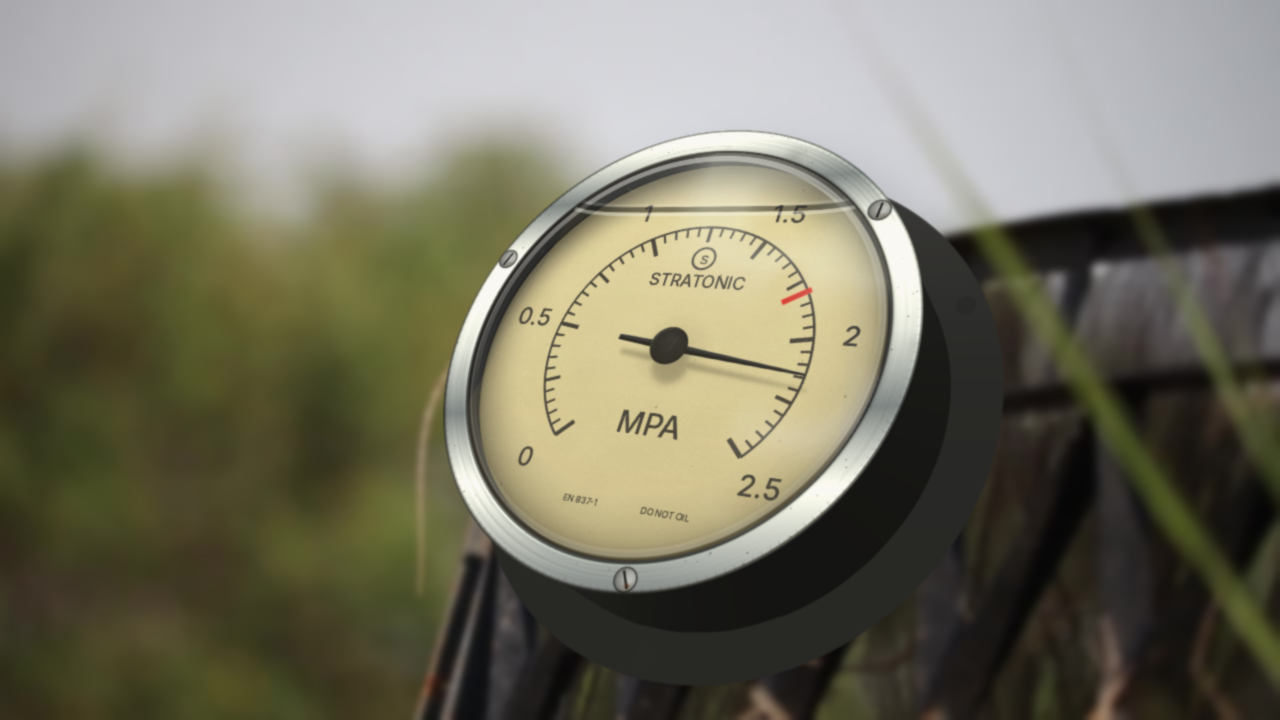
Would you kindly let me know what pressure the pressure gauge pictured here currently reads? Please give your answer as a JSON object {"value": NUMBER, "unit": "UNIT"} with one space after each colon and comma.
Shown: {"value": 2.15, "unit": "MPa"}
